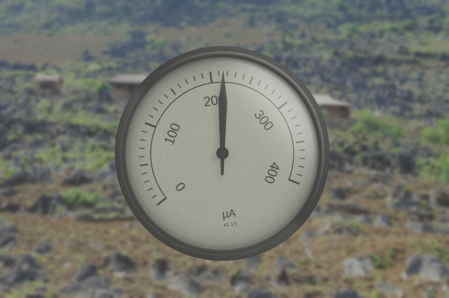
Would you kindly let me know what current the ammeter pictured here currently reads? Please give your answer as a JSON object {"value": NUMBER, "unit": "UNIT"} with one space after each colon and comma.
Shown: {"value": 215, "unit": "µA"}
